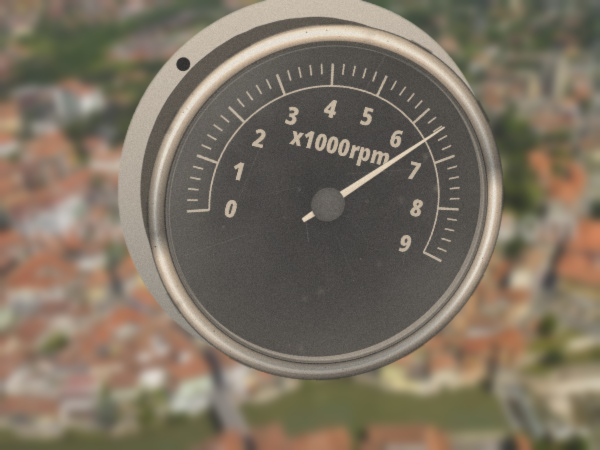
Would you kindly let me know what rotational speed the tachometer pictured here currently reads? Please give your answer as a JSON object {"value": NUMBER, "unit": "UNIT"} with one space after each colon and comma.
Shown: {"value": 6400, "unit": "rpm"}
